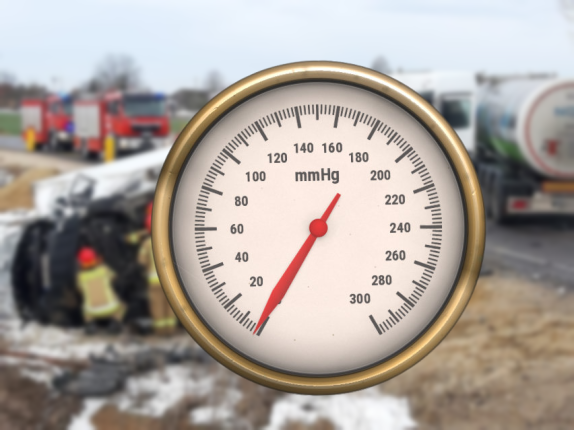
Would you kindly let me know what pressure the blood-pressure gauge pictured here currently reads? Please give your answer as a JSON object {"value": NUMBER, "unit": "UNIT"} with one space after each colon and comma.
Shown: {"value": 2, "unit": "mmHg"}
